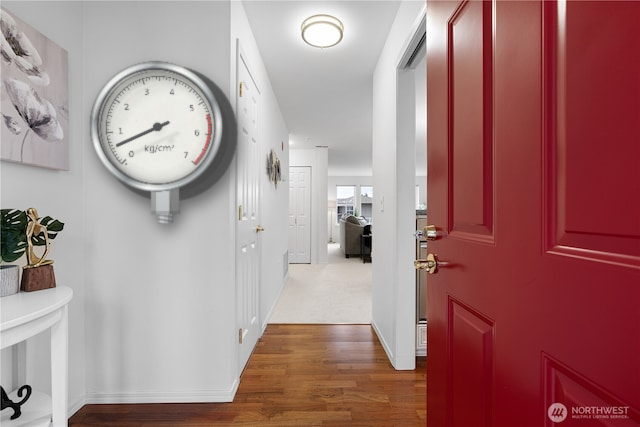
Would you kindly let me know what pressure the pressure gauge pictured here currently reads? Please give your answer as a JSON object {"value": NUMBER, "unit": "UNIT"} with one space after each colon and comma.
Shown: {"value": 0.5, "unit": "kg/cm²"}
